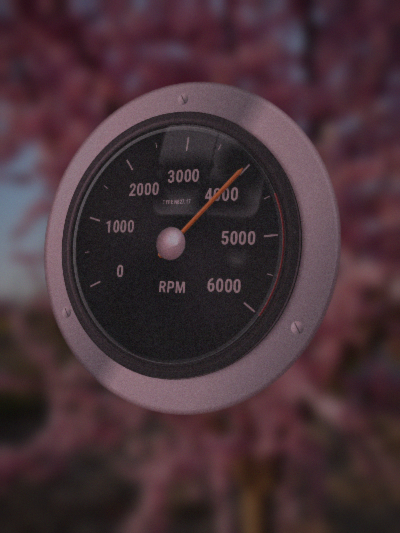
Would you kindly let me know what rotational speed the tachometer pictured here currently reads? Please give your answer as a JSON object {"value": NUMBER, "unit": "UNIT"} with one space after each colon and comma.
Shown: {"value": 4000, "unit": "rpm"}
